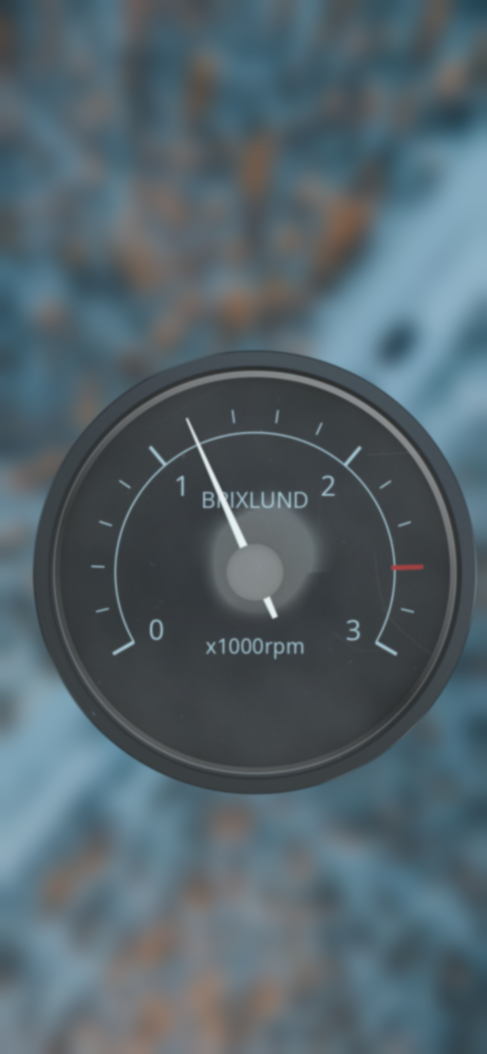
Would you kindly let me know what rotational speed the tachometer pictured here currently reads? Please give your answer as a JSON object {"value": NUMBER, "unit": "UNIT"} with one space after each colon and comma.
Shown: {"value": 1200, "unit": "rpm"}
